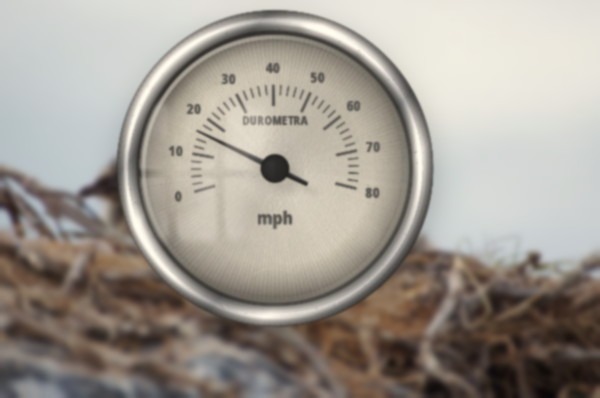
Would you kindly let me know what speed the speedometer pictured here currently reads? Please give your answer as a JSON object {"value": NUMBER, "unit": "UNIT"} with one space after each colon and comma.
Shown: {"value": 16, "unit": "mph"}
